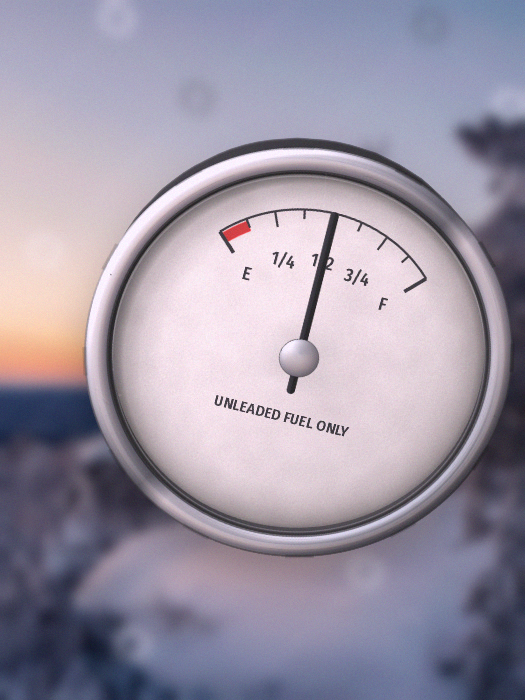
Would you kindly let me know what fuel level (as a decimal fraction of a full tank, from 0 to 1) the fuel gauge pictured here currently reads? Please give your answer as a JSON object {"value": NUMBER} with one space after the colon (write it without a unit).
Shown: {"value": 0.5}
